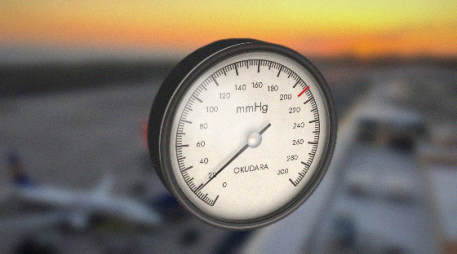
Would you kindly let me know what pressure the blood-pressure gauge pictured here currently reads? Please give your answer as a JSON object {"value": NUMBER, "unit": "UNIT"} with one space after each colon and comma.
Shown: {"value": 20, "unit": "mmHg"}
